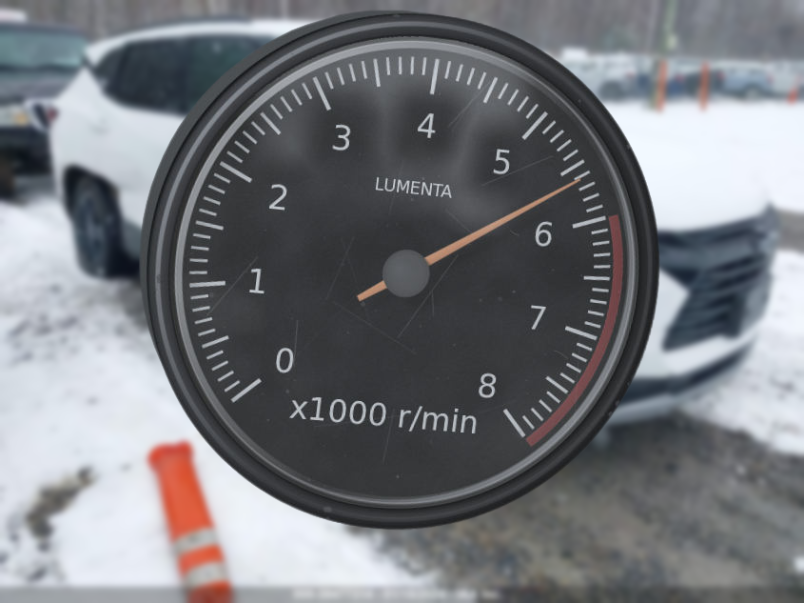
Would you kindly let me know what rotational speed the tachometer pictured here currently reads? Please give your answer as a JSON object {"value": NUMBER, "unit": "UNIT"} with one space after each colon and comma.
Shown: {"value": 5600, "unit": "rpm"}
